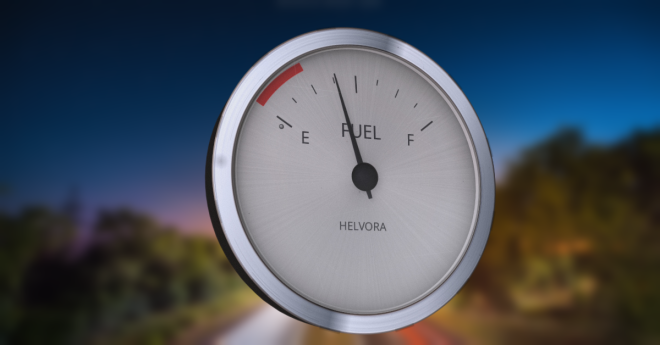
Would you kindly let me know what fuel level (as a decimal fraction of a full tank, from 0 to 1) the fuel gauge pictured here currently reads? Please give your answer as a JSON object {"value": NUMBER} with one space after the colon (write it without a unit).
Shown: {"value": 0.375}
